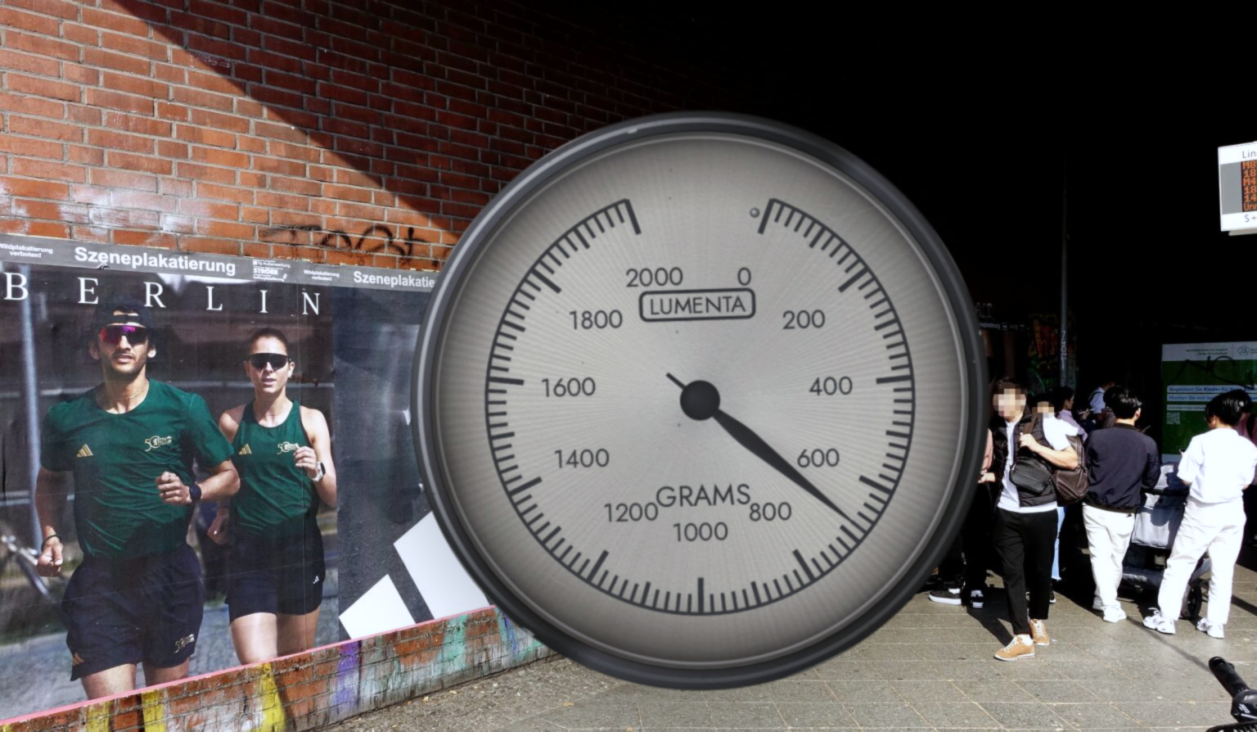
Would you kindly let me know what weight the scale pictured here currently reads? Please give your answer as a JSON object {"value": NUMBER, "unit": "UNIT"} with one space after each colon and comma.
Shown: {"value": 680, "unit": "g"}
